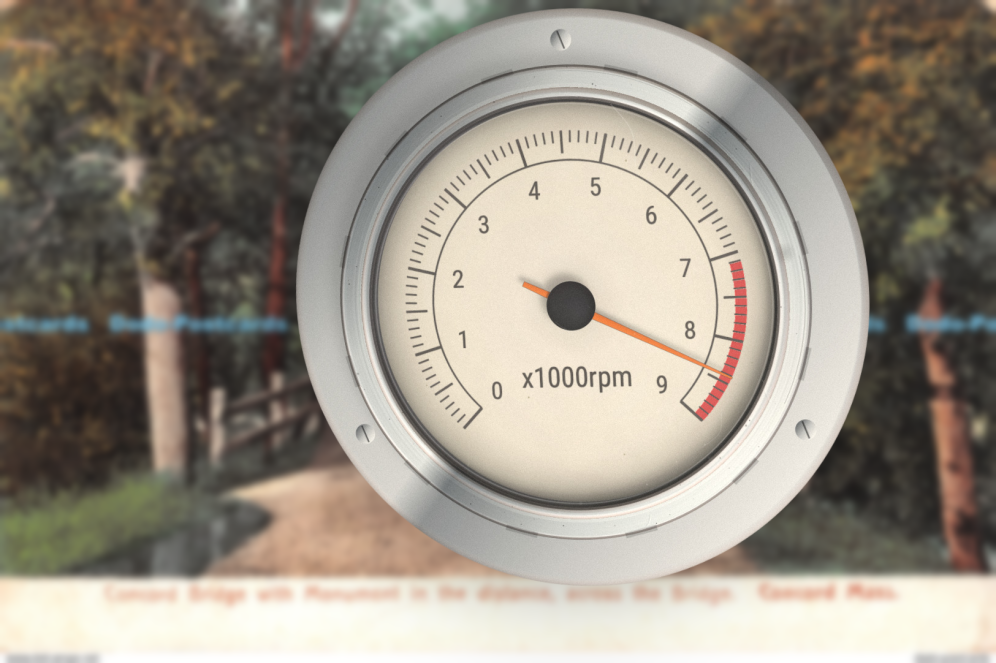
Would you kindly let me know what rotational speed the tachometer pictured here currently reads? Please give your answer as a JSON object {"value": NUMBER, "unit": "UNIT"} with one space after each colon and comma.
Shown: {"value": 8400, "unit": "rpm"}
